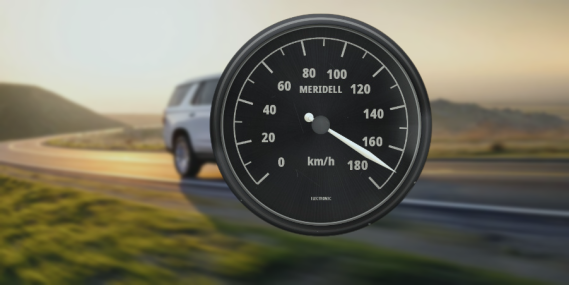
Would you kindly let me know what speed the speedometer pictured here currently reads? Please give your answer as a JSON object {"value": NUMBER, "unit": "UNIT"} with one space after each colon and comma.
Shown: {"value": 170, "unit": "km/h"}
